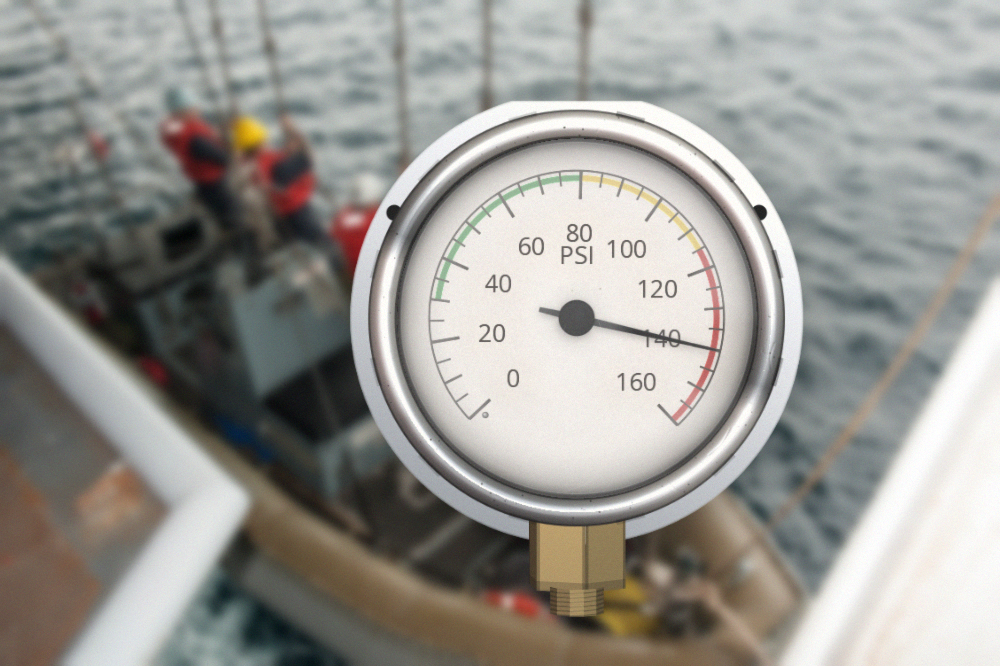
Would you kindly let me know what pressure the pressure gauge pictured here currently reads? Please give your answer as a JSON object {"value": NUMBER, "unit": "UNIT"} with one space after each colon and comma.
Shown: {"value": 140, "unit": "psi"}
